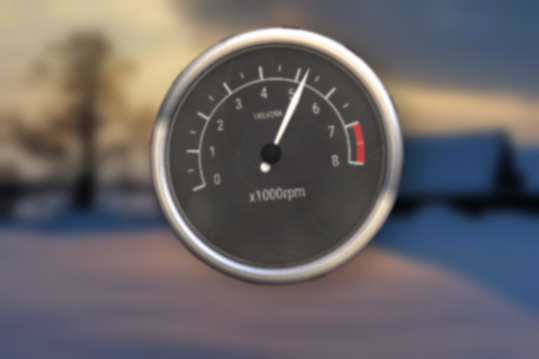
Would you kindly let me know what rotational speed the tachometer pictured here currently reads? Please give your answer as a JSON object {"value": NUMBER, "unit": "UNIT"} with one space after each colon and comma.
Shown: {"value": 5250, "unit": "rpm"}
